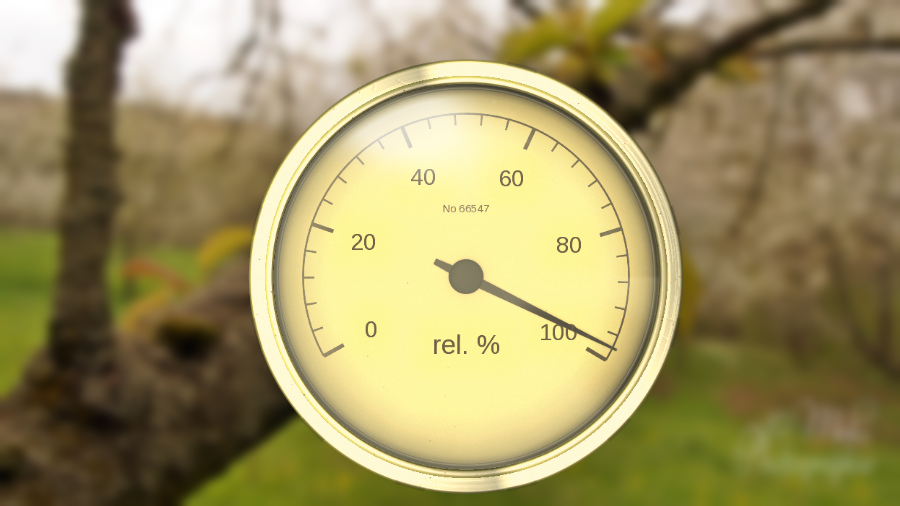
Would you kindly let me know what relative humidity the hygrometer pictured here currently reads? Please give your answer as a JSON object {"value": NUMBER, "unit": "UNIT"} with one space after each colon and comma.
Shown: {"value": 98, "unit": "%"}
